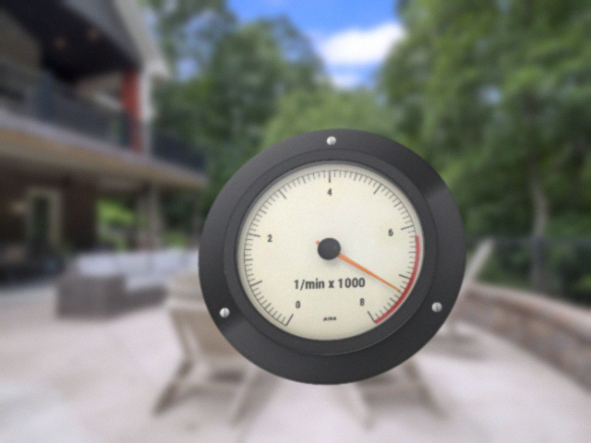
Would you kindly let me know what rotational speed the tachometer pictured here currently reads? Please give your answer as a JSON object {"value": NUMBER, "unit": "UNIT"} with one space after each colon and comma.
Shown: {"value": 7300, "unit": "rpm"}
